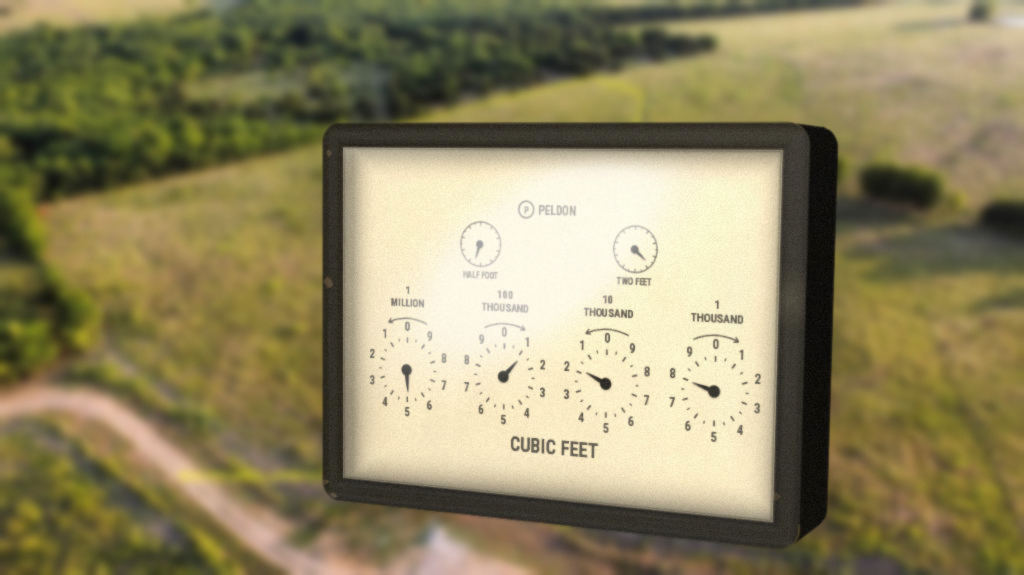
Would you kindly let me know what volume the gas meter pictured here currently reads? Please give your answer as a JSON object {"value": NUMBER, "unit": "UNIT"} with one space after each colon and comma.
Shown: {"value": 511800, "unit": "ft³"}
